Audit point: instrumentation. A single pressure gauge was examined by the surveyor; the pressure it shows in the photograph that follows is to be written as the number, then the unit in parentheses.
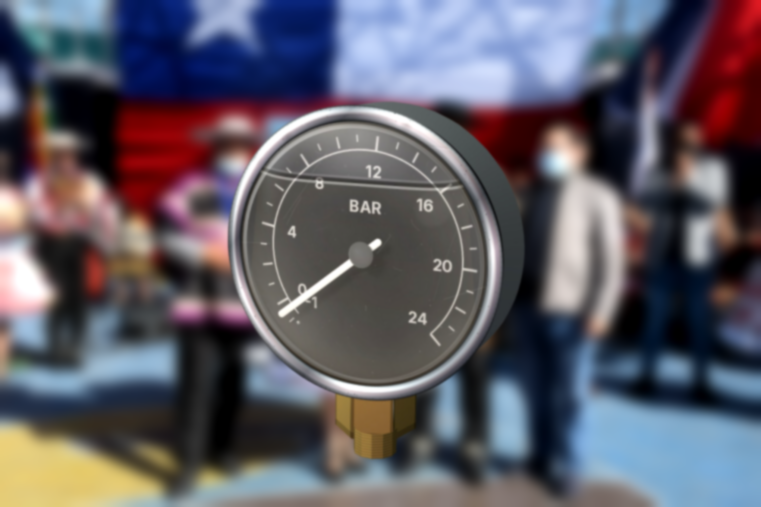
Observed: -0.5 (bar)
